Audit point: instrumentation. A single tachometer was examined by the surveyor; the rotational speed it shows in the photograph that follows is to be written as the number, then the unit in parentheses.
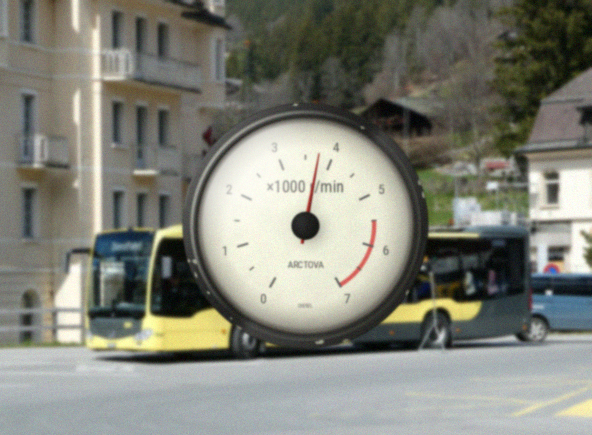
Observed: 3750 (rpm)
